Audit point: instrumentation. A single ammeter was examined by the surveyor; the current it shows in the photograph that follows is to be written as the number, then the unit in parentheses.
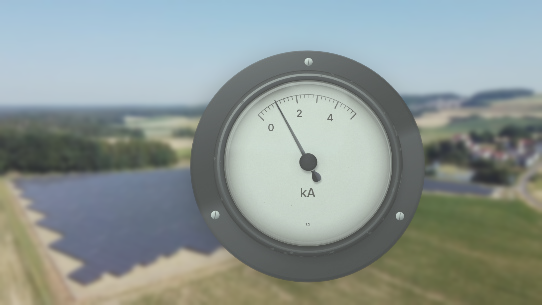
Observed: 1 (kA)
